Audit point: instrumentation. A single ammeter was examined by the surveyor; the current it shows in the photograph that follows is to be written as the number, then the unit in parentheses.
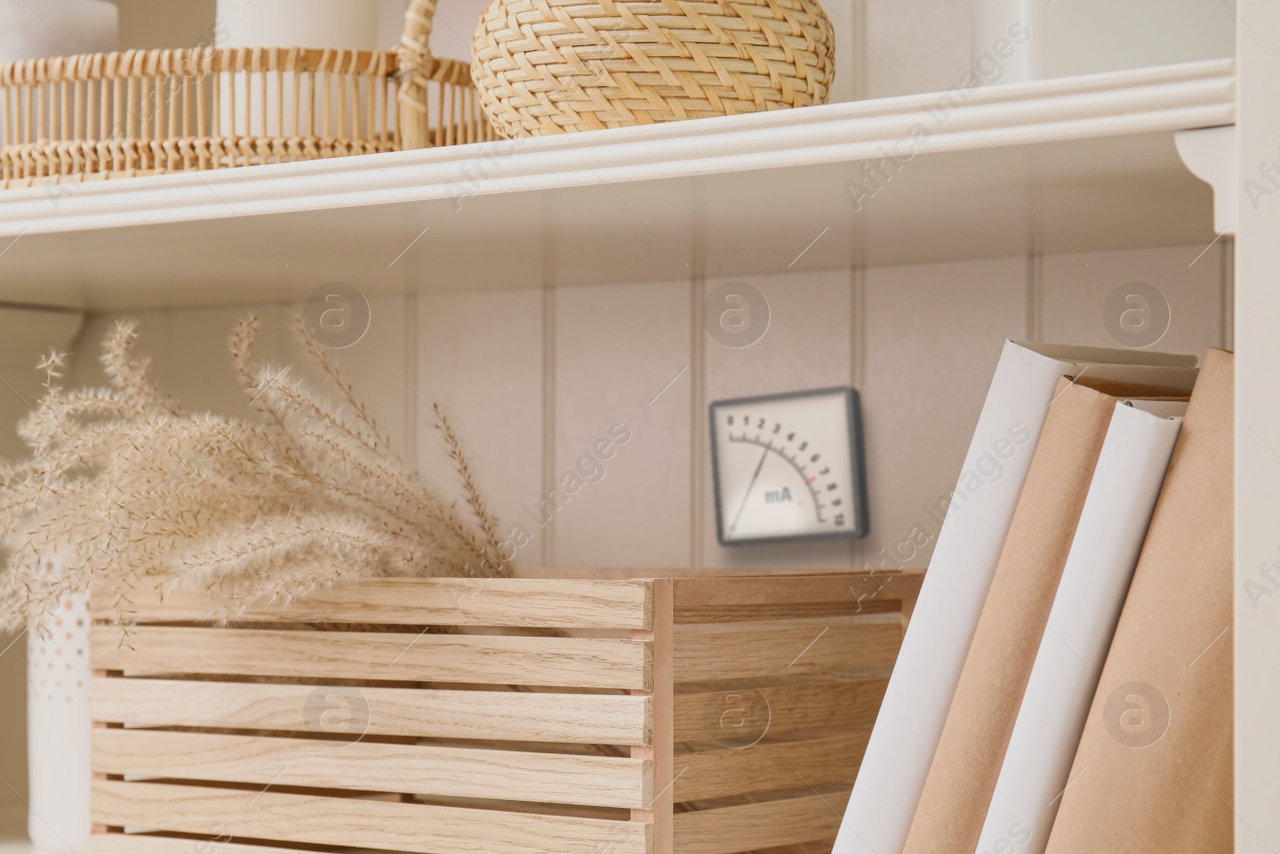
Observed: 3 (mA)
